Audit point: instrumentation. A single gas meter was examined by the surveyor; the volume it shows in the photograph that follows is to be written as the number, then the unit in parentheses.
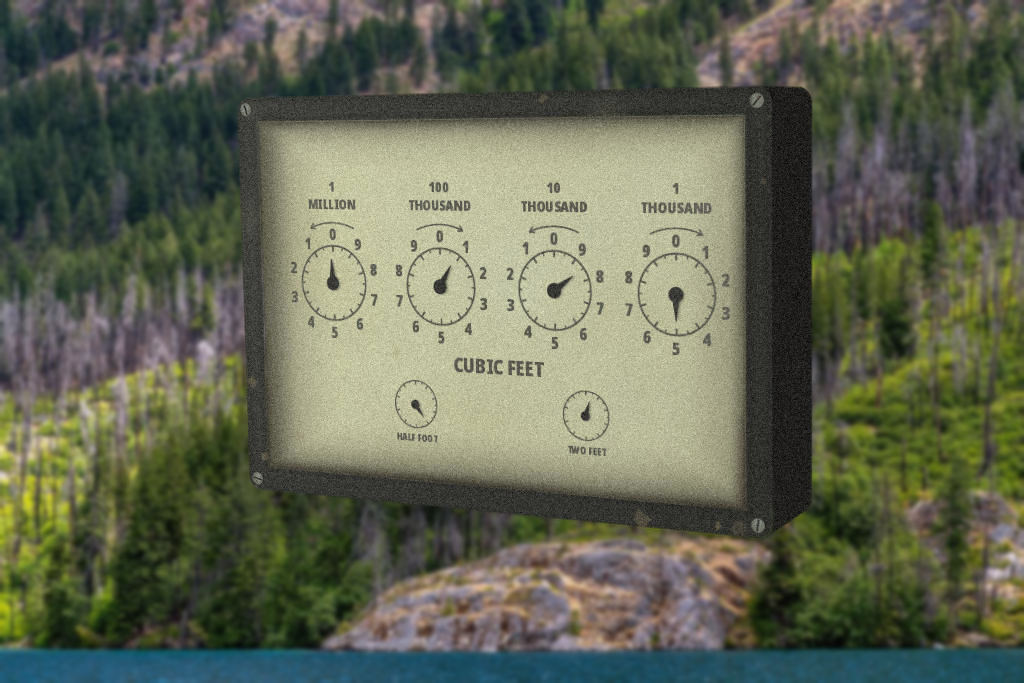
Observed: 8500 (ft³)
